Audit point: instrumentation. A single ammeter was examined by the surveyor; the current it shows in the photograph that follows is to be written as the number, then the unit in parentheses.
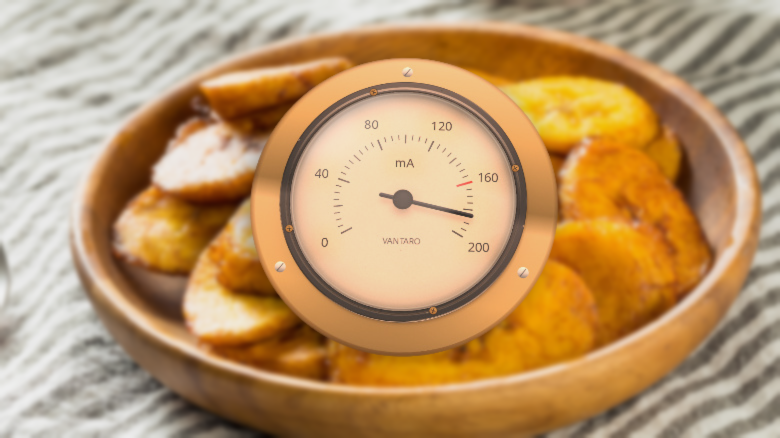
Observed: 185 (mA)
